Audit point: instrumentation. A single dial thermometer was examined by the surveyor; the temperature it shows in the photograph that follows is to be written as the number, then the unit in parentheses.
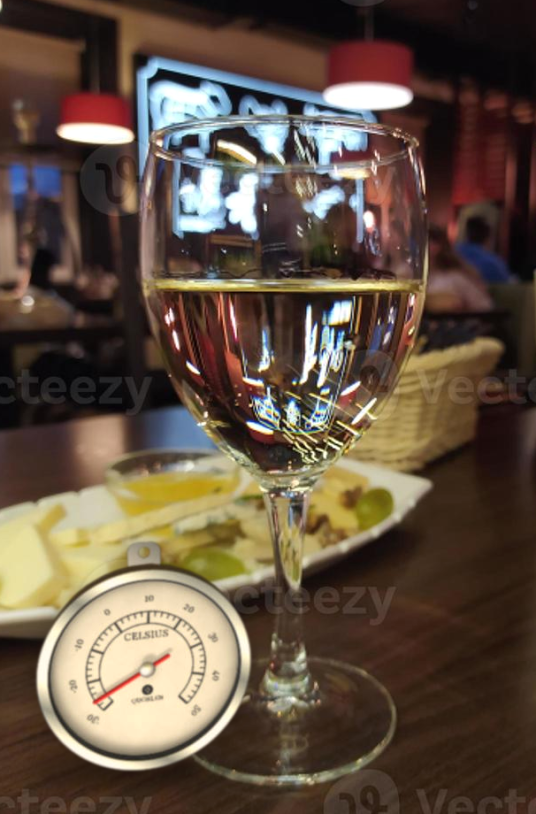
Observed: -26 (°C)
